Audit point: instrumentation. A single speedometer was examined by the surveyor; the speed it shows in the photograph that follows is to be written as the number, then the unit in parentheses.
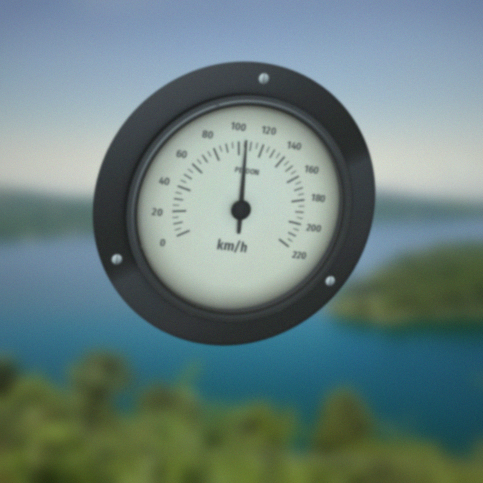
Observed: 105 (km/h)
